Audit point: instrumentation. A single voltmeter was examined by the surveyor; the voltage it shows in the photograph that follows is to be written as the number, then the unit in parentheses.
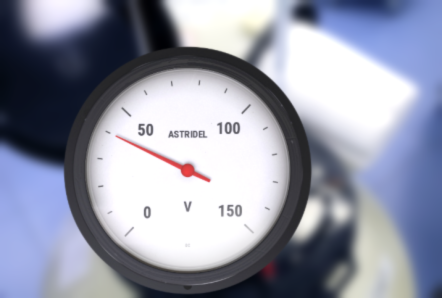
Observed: 40 (V)
